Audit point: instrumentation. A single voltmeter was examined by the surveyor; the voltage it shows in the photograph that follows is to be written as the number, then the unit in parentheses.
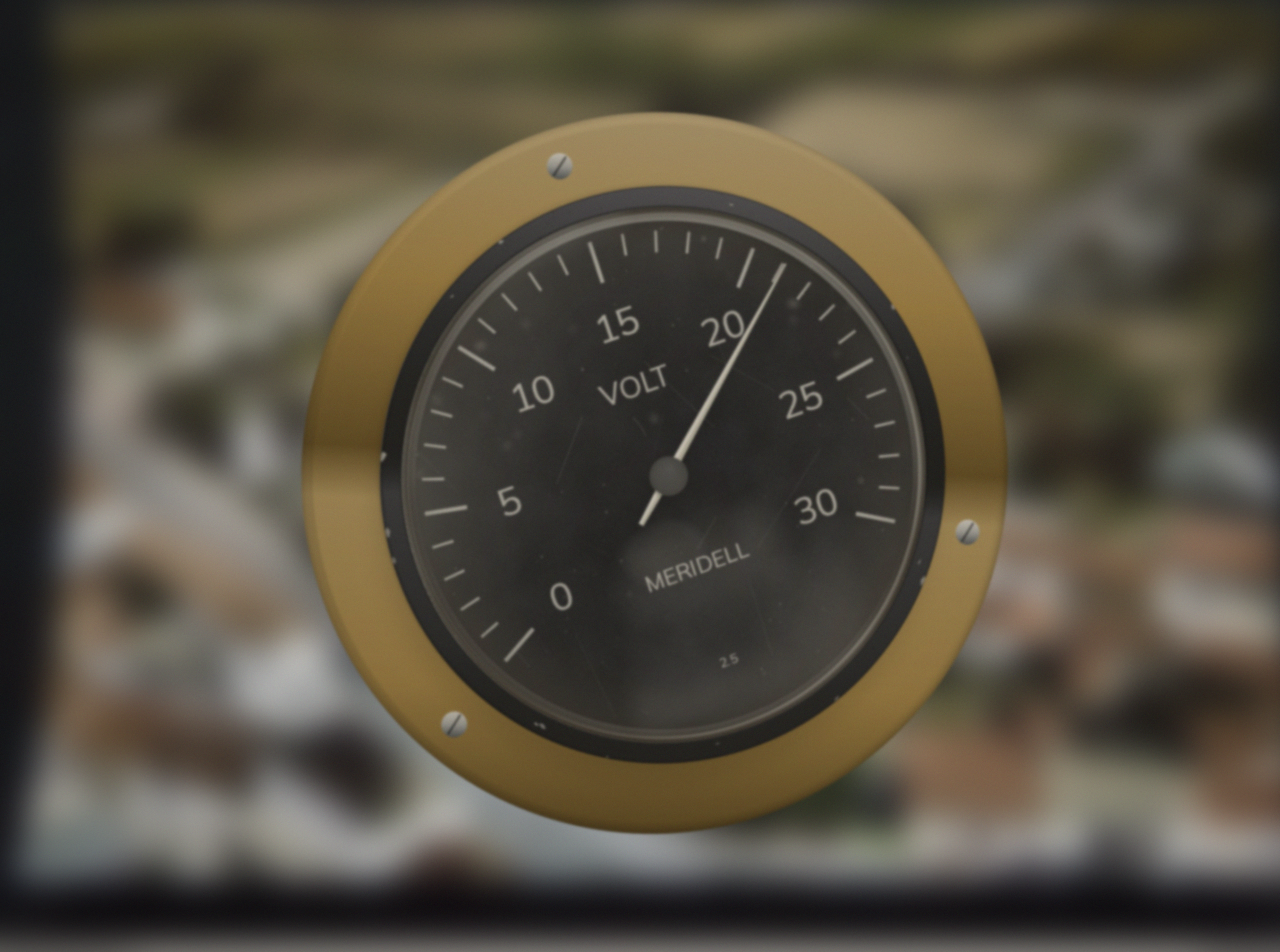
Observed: 21 (V)
